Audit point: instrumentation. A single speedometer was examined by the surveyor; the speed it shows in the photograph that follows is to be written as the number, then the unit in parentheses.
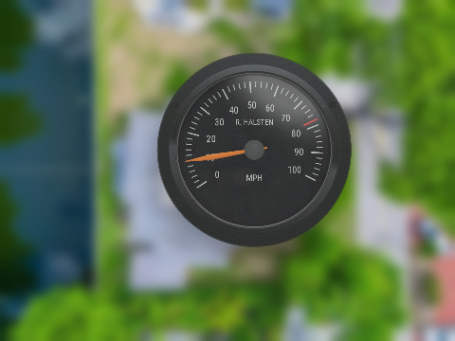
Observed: 10 (mph)
